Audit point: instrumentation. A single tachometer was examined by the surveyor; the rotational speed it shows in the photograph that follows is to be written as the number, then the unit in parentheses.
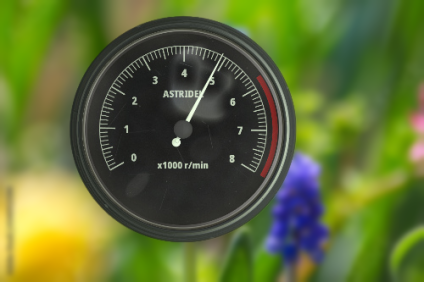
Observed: 4900 (rpm)
